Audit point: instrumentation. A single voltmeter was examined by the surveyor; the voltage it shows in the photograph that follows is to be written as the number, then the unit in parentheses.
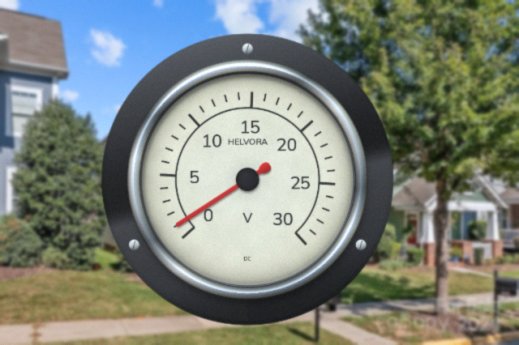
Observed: 1 (V)
